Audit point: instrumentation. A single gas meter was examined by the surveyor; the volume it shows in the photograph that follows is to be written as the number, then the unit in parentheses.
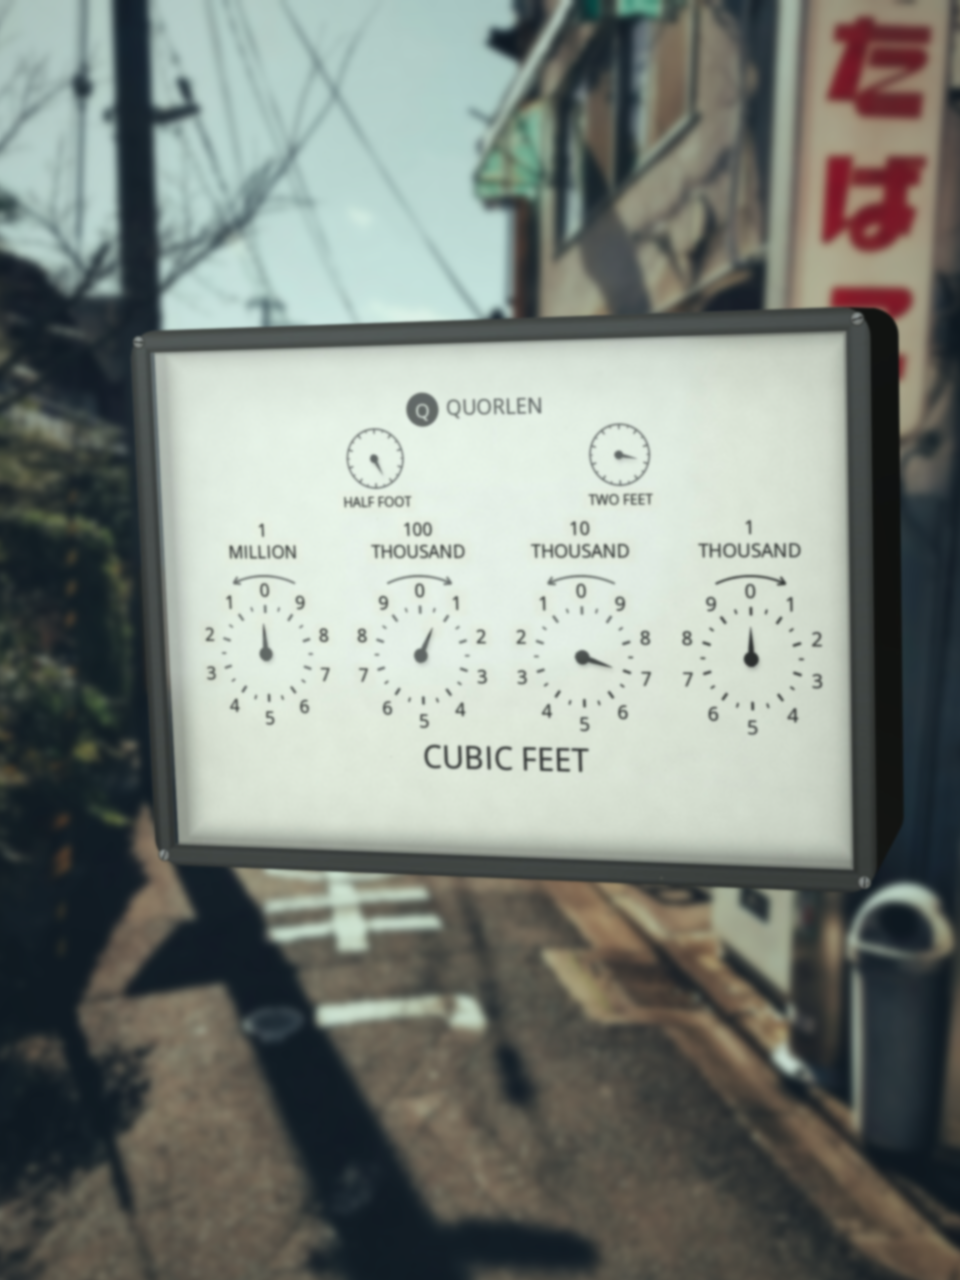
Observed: 7000 (ft³)
